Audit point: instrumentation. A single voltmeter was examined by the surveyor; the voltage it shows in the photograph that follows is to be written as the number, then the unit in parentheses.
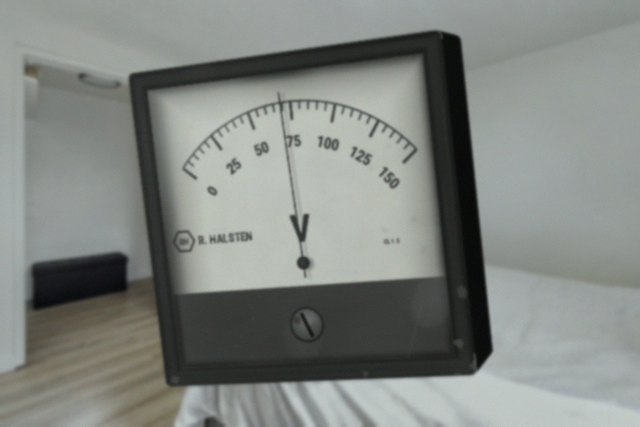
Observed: 70 (V)
